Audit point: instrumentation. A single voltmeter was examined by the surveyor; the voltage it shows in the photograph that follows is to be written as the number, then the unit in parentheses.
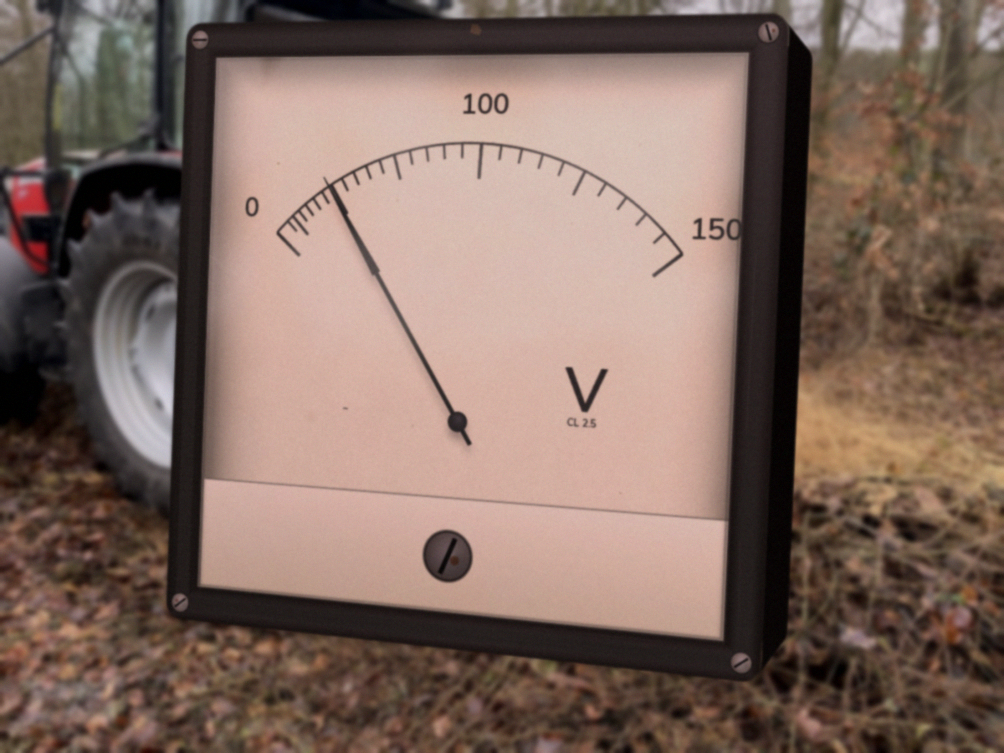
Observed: 50 (V)
